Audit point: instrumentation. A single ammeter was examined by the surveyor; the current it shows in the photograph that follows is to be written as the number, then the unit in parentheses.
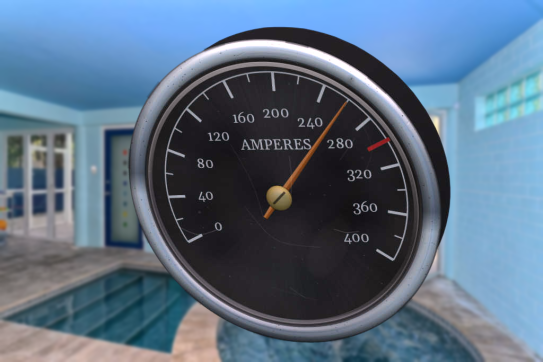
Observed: 260 (A)
